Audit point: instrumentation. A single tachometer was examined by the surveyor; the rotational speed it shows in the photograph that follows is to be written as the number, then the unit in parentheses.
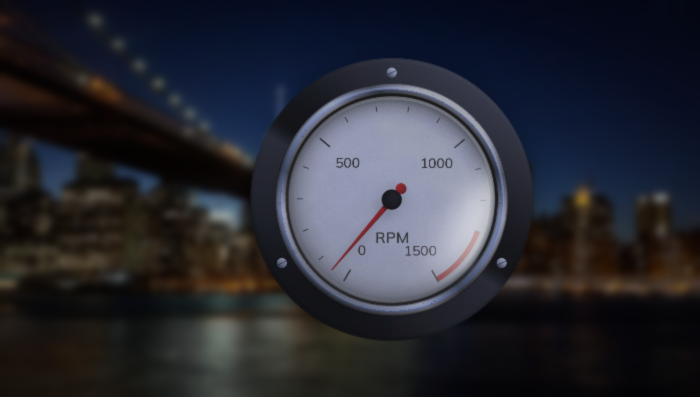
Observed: 50 (rpm)
